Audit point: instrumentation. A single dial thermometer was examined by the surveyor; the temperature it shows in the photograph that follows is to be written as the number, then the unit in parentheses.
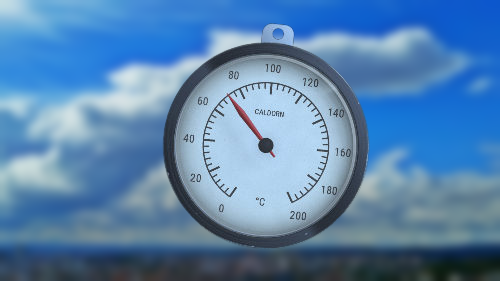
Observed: 72 (°C)
